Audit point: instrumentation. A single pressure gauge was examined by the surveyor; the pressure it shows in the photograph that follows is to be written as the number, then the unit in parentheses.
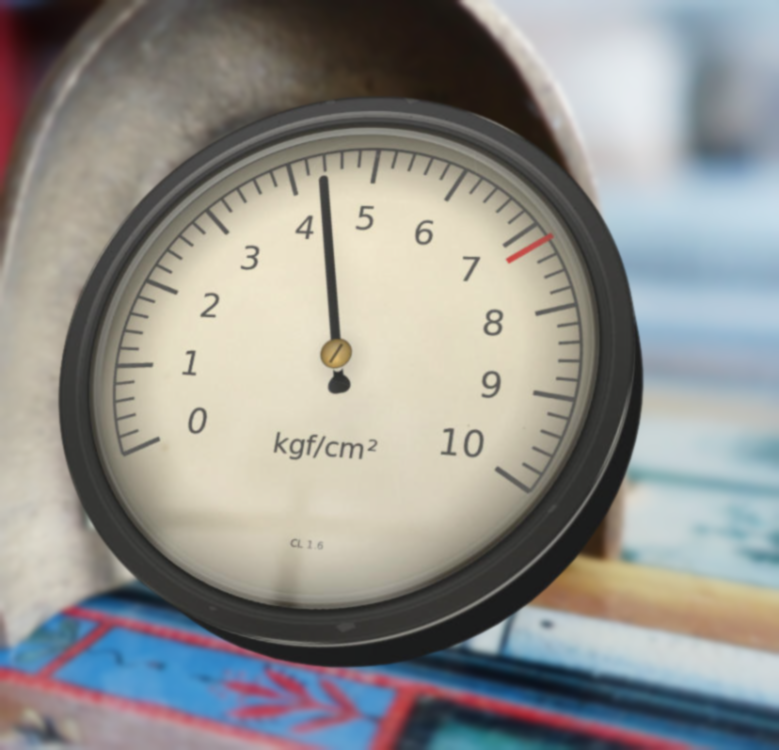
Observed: 4.4 (kg/cm²)
